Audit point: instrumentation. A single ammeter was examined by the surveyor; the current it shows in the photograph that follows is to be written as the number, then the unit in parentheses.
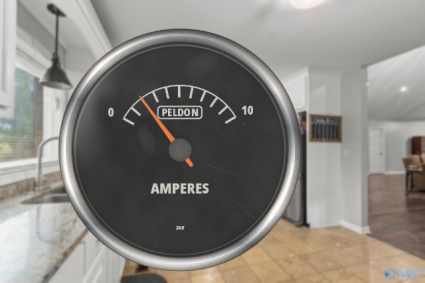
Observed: 2 (A)
